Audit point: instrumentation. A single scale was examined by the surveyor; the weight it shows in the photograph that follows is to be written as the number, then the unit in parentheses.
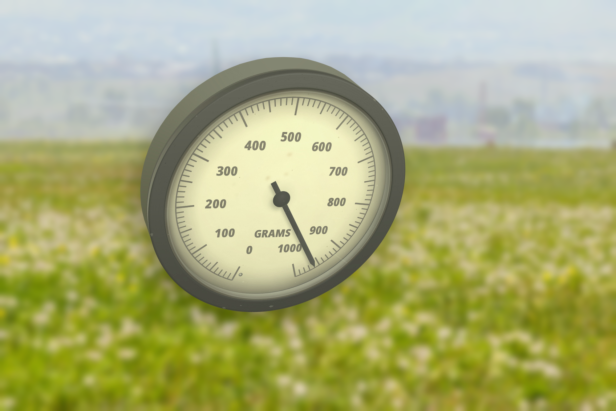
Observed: 960 (g)
